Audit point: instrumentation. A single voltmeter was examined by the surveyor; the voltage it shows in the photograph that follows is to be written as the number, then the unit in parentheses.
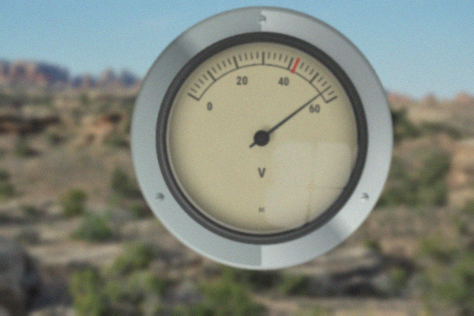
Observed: 56 (V)
